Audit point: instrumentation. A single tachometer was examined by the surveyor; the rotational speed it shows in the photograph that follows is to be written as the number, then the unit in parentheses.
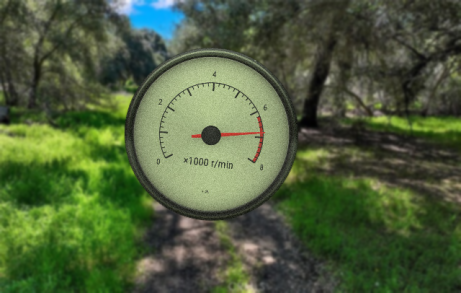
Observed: 6800 (rpm)
